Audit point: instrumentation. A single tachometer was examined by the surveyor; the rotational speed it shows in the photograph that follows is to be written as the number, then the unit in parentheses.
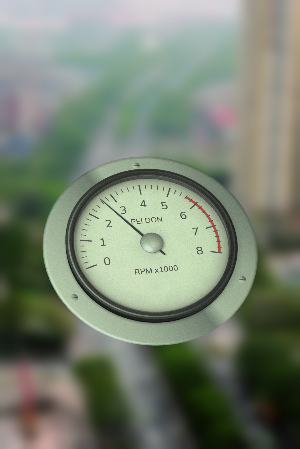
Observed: 2600 (rpm)
